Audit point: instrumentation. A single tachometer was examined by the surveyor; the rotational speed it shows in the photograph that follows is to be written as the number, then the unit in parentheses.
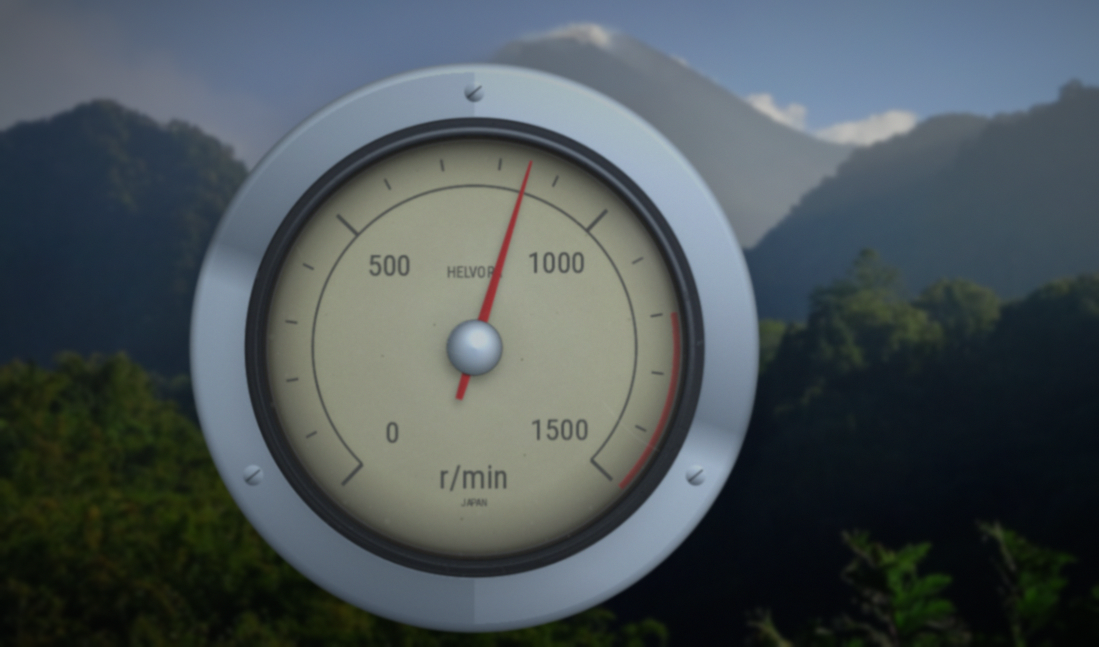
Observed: 850 (rpm)
